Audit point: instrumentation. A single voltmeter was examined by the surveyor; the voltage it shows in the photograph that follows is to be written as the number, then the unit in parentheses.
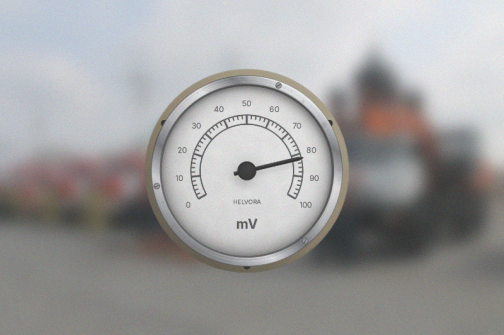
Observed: 82 (mV)
